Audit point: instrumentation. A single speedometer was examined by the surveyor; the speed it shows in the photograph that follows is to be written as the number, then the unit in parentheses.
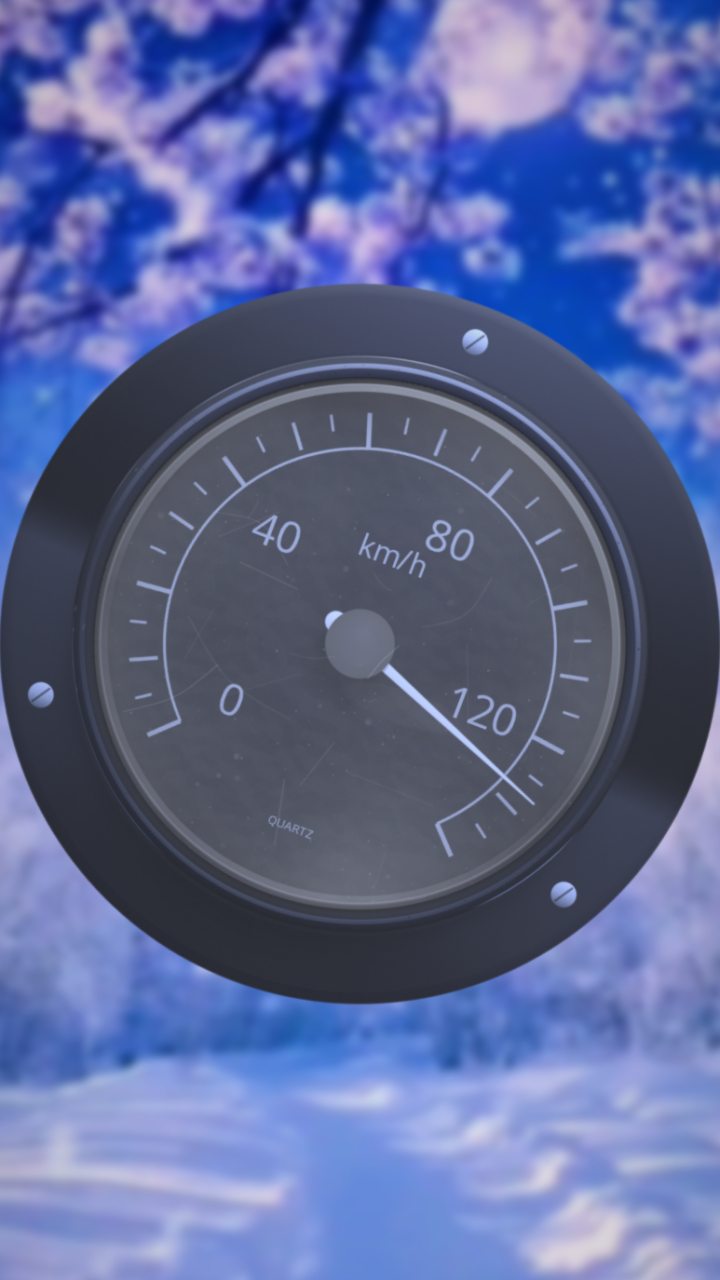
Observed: 127.5 (km/h)
